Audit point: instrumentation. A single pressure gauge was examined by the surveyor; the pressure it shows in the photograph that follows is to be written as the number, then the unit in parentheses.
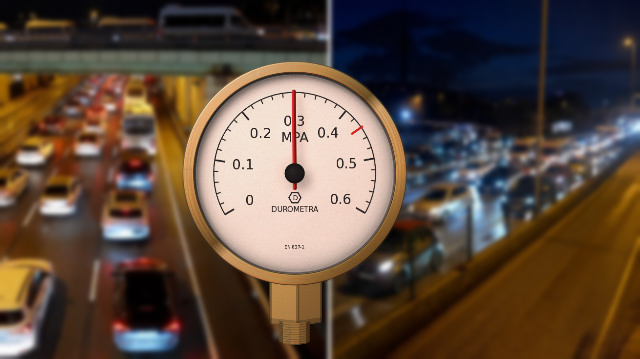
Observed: 0.3 (MPa)
